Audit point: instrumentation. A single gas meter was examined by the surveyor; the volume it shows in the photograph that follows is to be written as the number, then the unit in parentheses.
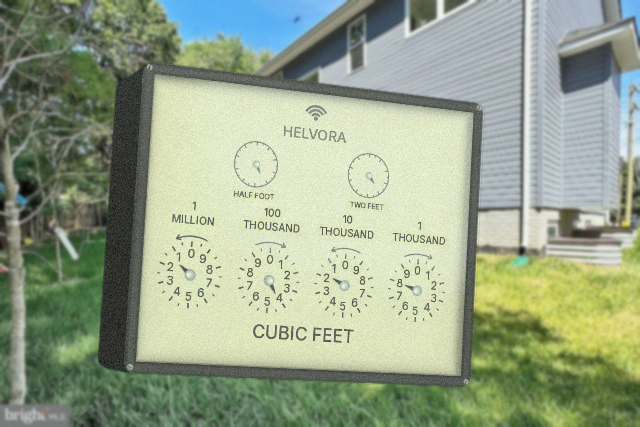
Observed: 141800 (ft³)
